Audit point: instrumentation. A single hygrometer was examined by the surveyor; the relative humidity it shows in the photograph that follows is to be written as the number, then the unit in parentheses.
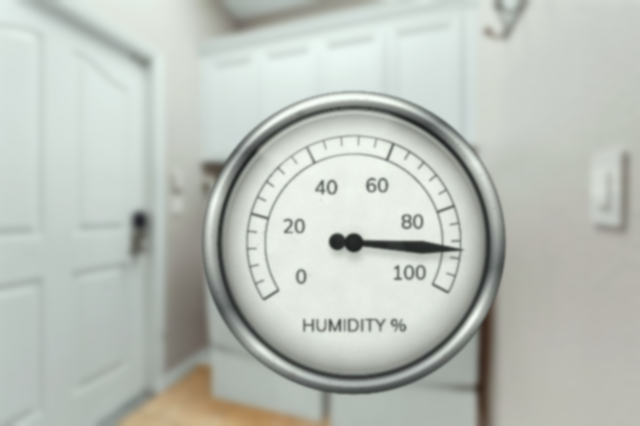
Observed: 90 (%)
